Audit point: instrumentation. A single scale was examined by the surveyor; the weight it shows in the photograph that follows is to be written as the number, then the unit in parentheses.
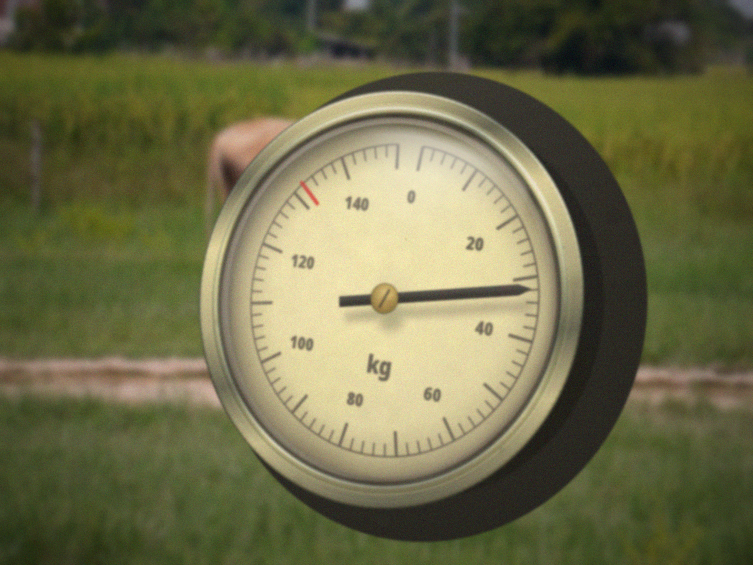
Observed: 32 (kg)
